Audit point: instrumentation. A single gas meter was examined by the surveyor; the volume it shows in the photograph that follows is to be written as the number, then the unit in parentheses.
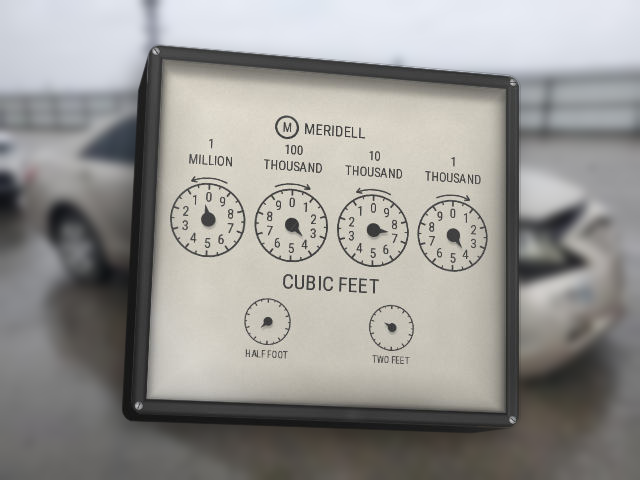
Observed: 37400 (ft³)
